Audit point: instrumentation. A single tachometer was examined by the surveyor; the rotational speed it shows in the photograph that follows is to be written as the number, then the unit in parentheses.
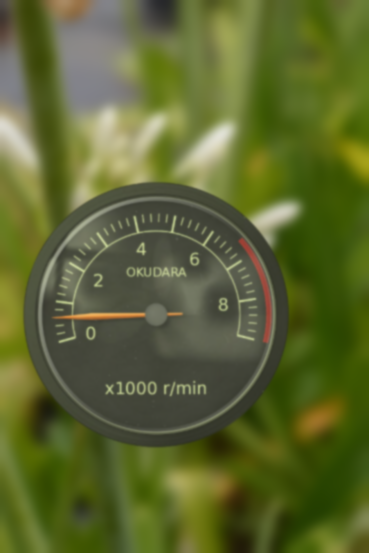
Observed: 600 (rpm)
